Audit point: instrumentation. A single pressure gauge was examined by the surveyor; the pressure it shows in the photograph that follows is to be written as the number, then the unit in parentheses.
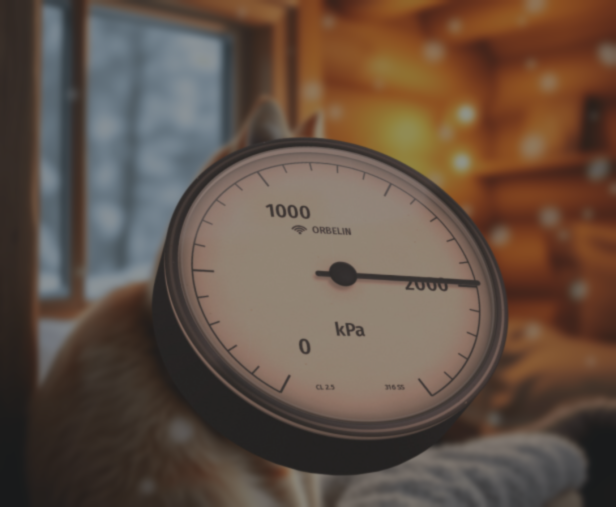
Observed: 2000 (kPa)
